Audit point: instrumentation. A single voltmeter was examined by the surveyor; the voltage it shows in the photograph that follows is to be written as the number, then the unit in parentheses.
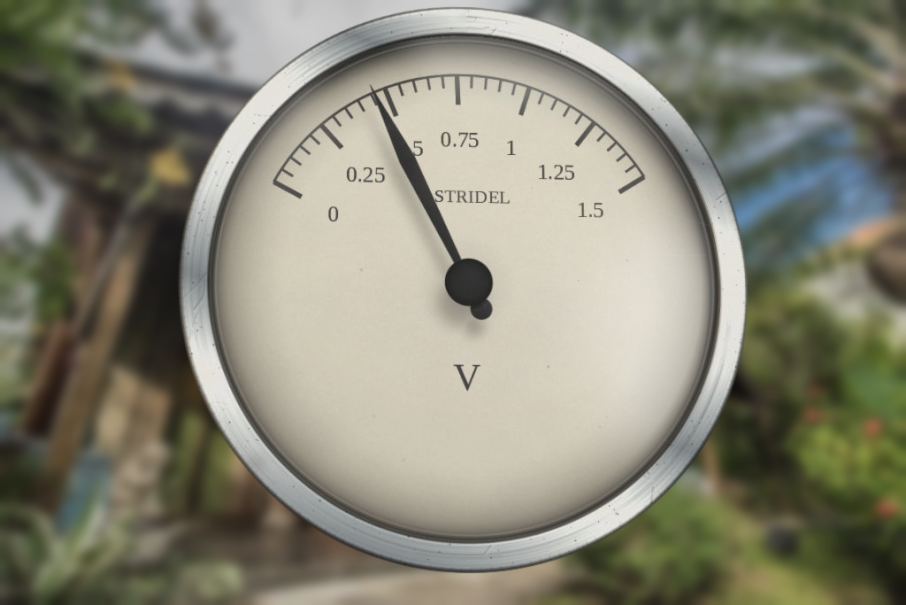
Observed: 0.45 (V)
